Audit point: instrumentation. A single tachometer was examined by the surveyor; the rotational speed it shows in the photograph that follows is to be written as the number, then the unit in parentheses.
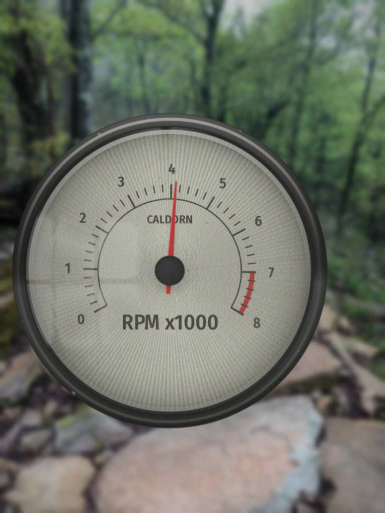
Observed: 4100 (rpm)
